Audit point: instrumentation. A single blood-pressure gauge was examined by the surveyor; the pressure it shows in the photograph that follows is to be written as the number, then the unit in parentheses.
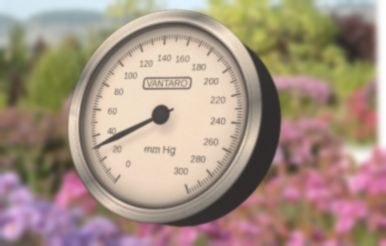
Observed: 30 (mmHg)
